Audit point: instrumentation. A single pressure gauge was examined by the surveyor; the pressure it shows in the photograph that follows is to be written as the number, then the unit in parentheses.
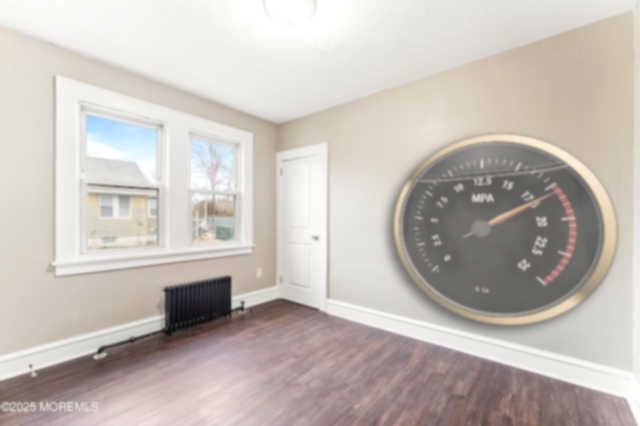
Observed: 18 (MPa)
